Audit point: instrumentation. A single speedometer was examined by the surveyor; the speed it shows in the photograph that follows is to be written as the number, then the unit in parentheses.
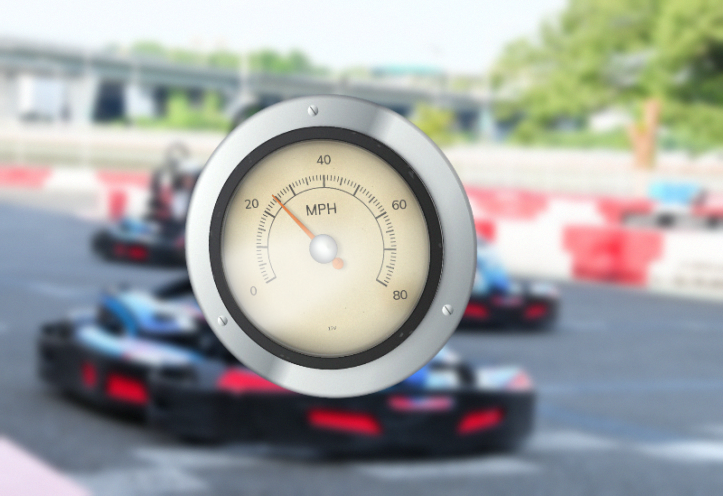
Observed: 25 (mph)
